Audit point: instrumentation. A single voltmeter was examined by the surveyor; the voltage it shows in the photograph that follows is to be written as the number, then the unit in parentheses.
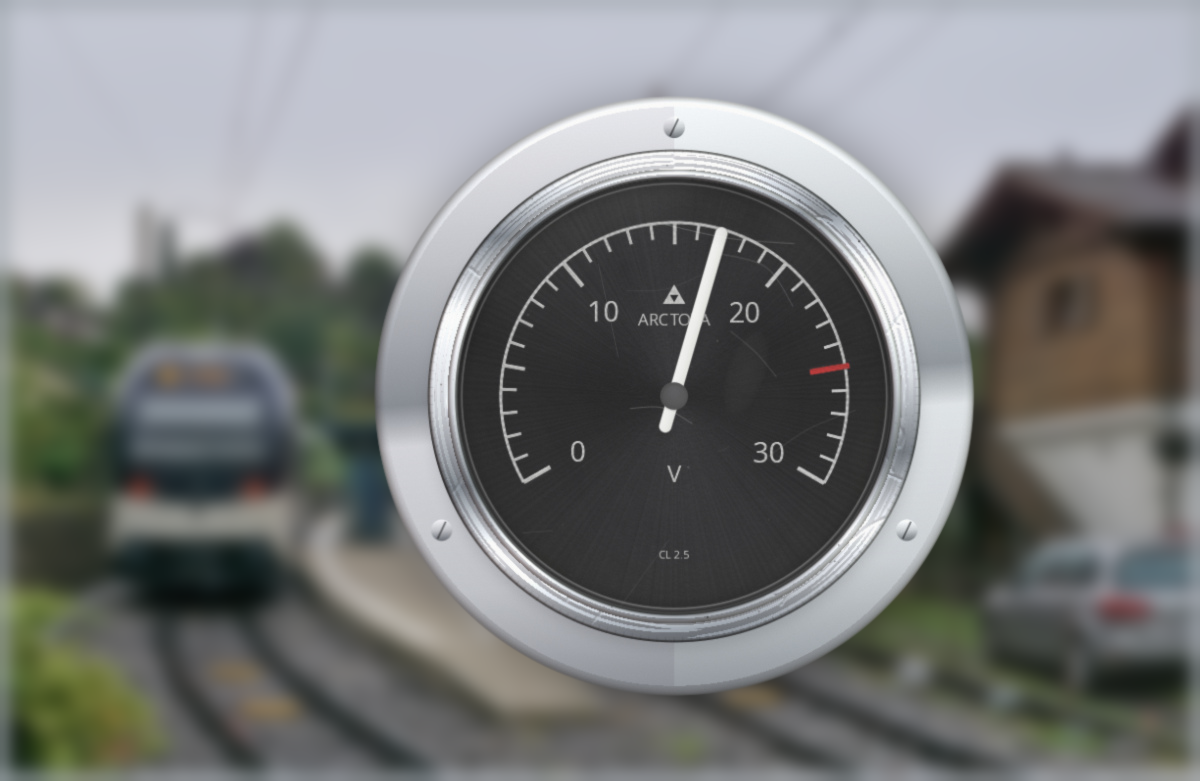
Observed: 17 (V)
